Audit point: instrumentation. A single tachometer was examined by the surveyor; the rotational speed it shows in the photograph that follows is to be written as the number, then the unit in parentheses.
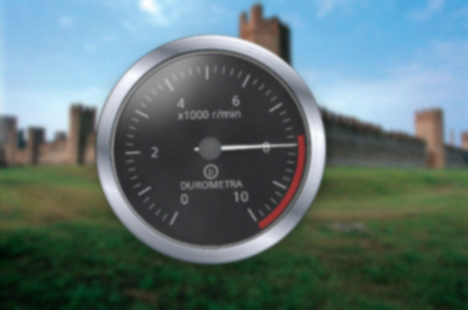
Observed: 8000 (rpm)
